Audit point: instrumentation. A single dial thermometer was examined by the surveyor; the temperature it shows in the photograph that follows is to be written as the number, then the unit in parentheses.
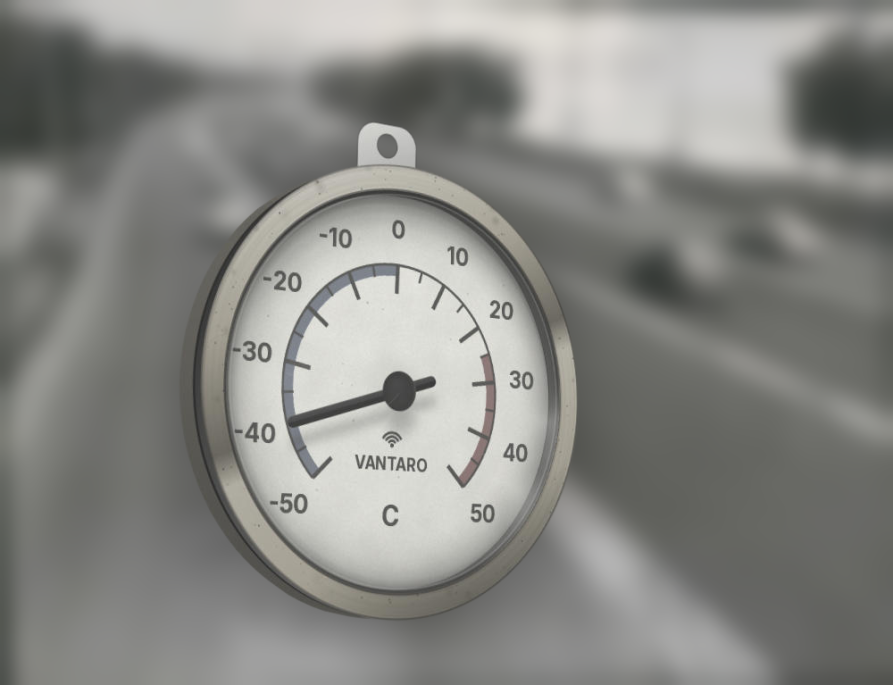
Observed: -40 (°C)
